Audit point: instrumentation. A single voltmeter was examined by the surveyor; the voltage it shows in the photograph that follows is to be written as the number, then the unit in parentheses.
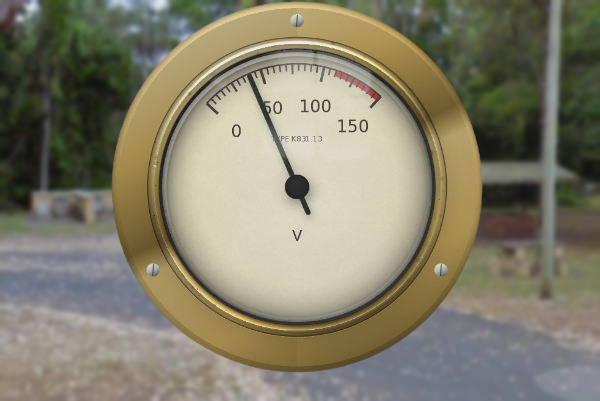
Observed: 40 (V)
